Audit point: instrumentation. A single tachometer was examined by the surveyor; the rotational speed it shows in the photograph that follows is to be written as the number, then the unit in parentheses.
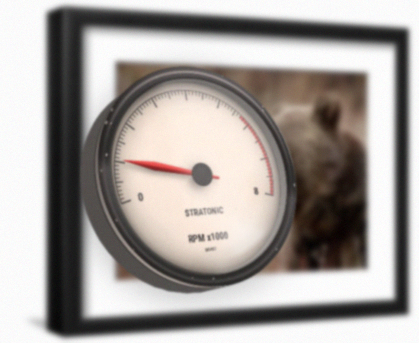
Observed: 1000 (rpm)
